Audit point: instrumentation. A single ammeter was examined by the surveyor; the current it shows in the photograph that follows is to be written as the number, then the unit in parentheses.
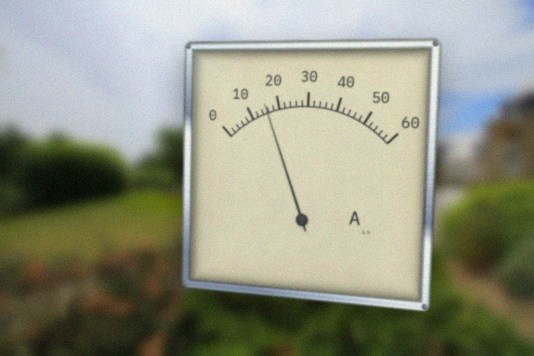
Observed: 16 (A)
